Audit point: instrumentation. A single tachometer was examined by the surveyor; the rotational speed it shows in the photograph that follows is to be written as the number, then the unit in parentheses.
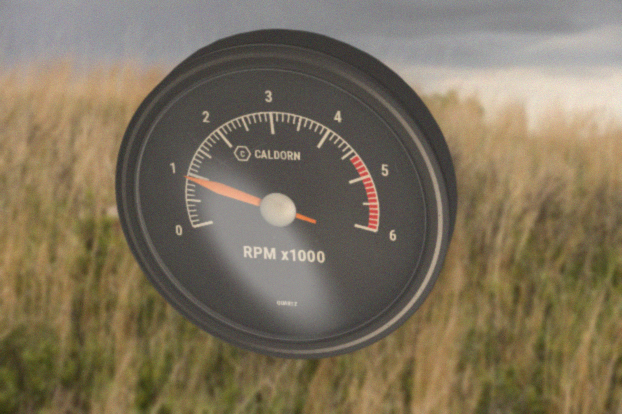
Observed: 1000 (rpm)
